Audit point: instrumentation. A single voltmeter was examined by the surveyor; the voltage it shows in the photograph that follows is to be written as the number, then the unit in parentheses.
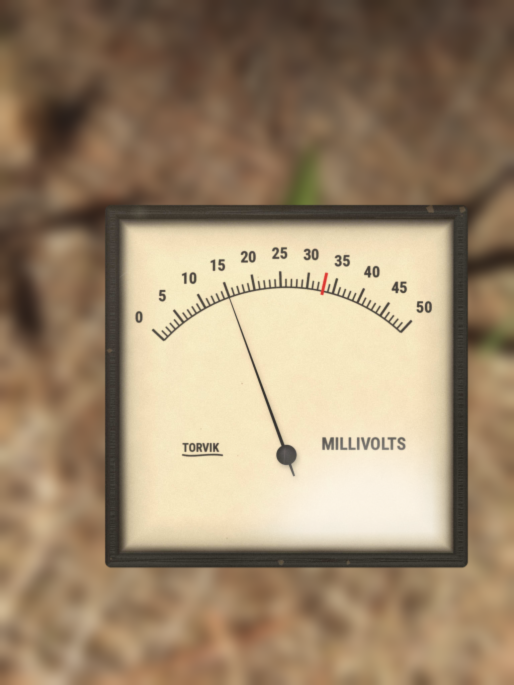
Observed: 15 (mV)
